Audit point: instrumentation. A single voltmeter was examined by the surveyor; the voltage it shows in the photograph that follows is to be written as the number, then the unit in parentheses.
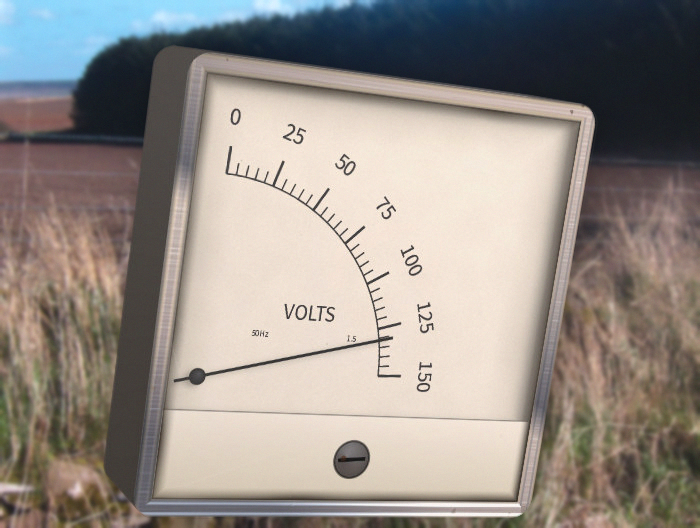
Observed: 130 (V)
